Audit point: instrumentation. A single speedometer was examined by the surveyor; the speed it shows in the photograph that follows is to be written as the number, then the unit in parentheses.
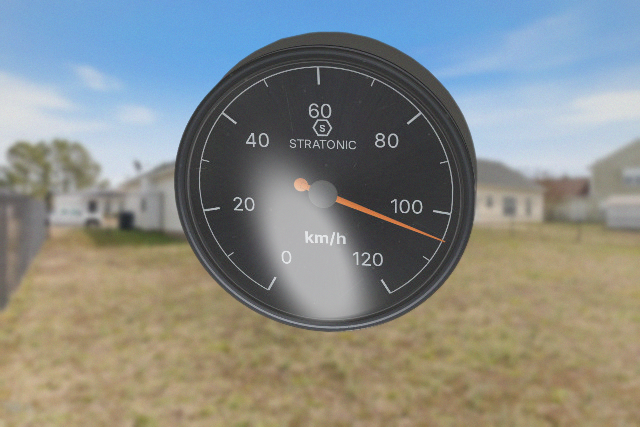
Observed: 105 (km/h)
